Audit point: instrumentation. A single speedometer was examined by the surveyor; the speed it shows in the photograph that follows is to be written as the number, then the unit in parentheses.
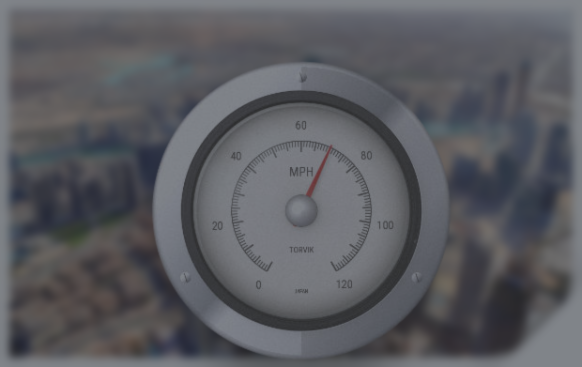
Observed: 70 (mph)
